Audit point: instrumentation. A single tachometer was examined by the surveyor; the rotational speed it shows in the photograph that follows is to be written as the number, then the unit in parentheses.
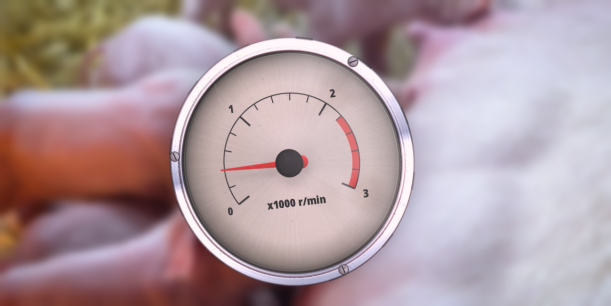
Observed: 400 (rpm)
